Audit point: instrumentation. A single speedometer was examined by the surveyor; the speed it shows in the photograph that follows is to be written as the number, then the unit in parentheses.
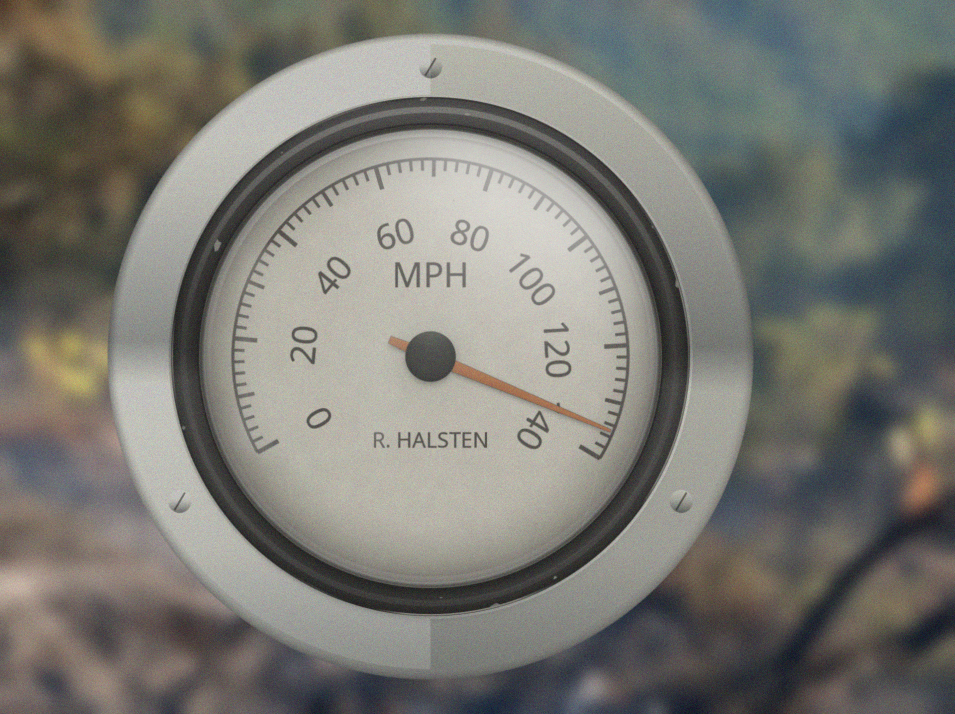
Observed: 135 (mph)
